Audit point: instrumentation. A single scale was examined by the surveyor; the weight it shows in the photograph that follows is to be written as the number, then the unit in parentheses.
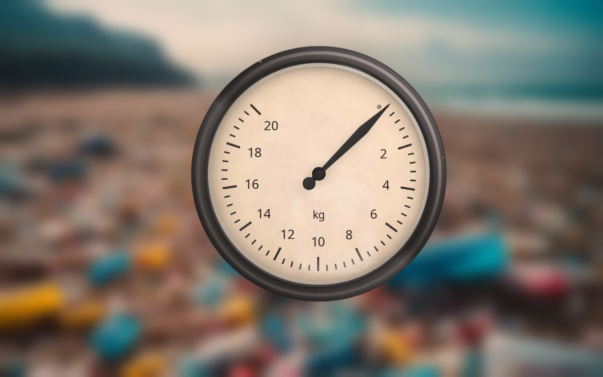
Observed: 0 (kg)
